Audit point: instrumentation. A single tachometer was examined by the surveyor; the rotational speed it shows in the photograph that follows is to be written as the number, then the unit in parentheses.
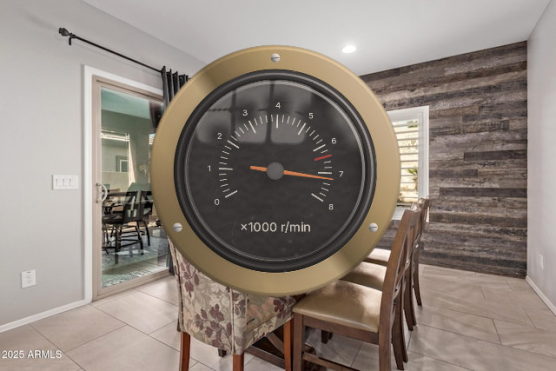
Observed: 7200 (rpm)
